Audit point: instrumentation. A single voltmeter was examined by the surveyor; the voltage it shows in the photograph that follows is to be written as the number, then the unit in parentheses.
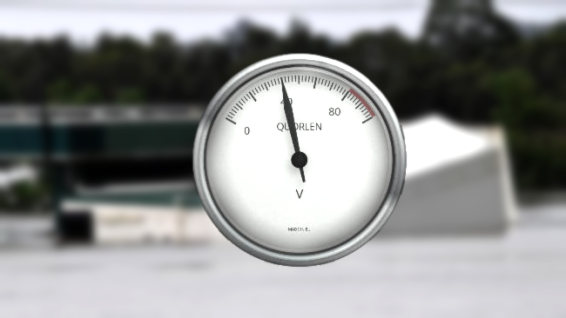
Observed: 40 (V)
